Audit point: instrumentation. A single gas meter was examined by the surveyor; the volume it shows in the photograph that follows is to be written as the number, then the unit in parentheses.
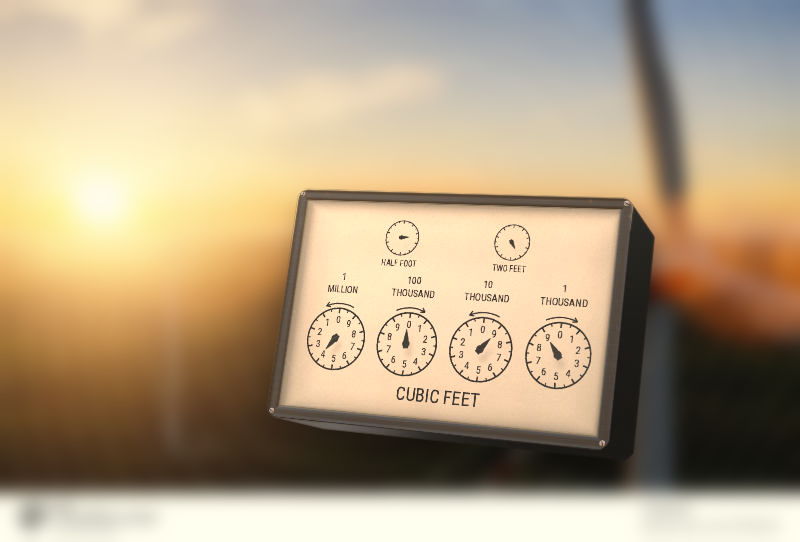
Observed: 398900 (ft³)
